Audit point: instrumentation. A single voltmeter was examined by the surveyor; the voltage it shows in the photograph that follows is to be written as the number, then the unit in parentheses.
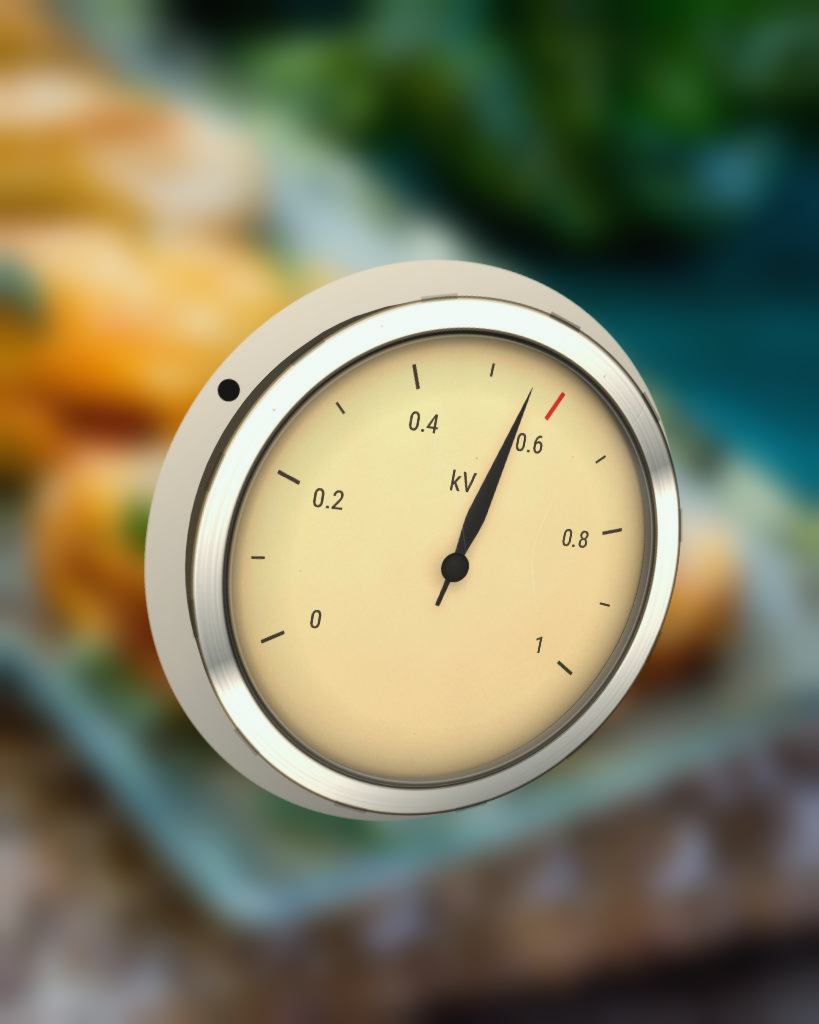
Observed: 0.55 (kV)
